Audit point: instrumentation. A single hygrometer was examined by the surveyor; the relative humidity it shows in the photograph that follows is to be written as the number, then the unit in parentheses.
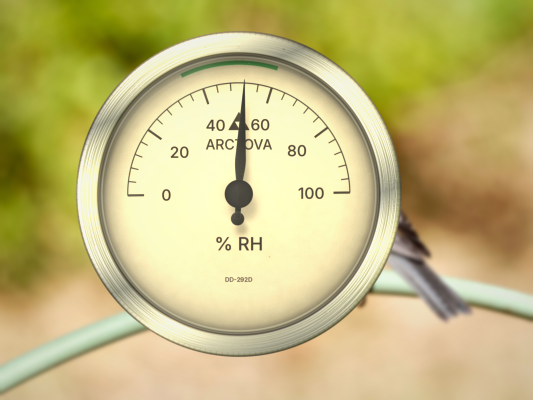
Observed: 52 (%)
